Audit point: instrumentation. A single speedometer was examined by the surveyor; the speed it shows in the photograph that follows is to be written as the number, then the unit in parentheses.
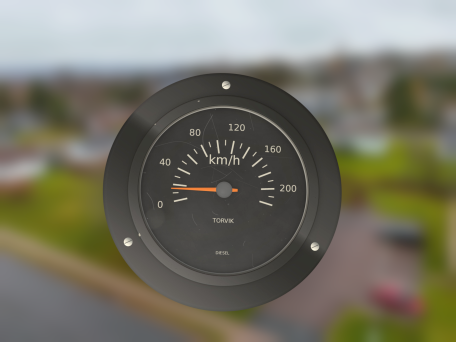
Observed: 15 (km/h)
